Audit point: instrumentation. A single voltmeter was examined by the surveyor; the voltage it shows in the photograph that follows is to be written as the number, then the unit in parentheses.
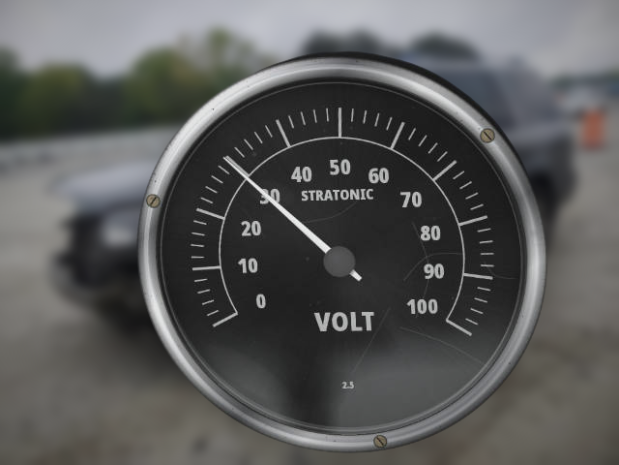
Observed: 30 (V)
